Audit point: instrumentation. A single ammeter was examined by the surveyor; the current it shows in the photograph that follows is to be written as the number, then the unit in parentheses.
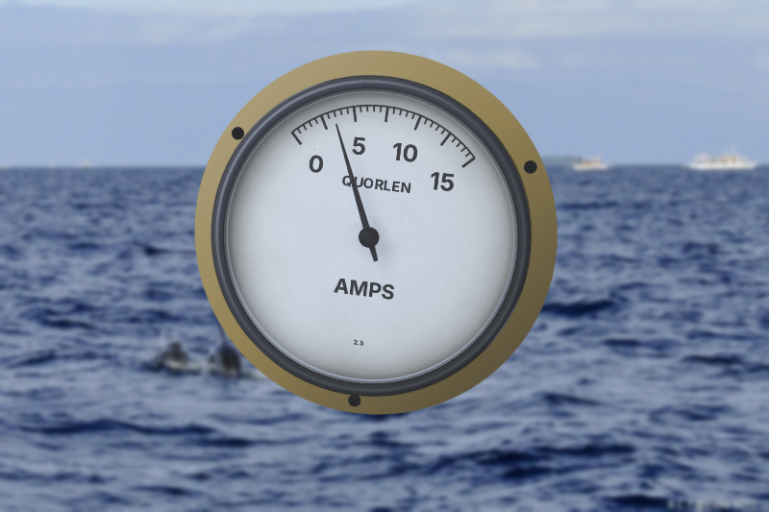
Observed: 3.5 (A)
